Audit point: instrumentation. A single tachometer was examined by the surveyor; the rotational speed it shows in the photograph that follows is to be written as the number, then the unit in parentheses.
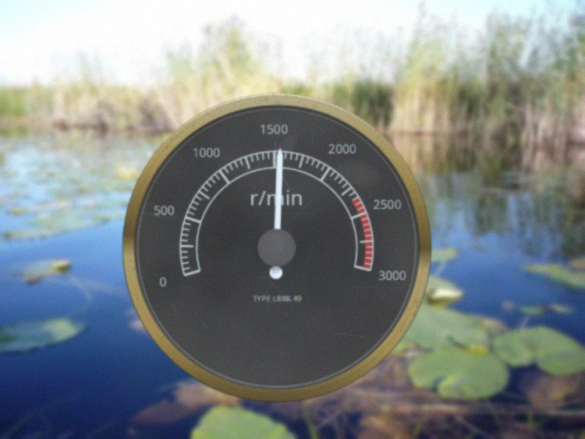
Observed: 1550 (rpm)
